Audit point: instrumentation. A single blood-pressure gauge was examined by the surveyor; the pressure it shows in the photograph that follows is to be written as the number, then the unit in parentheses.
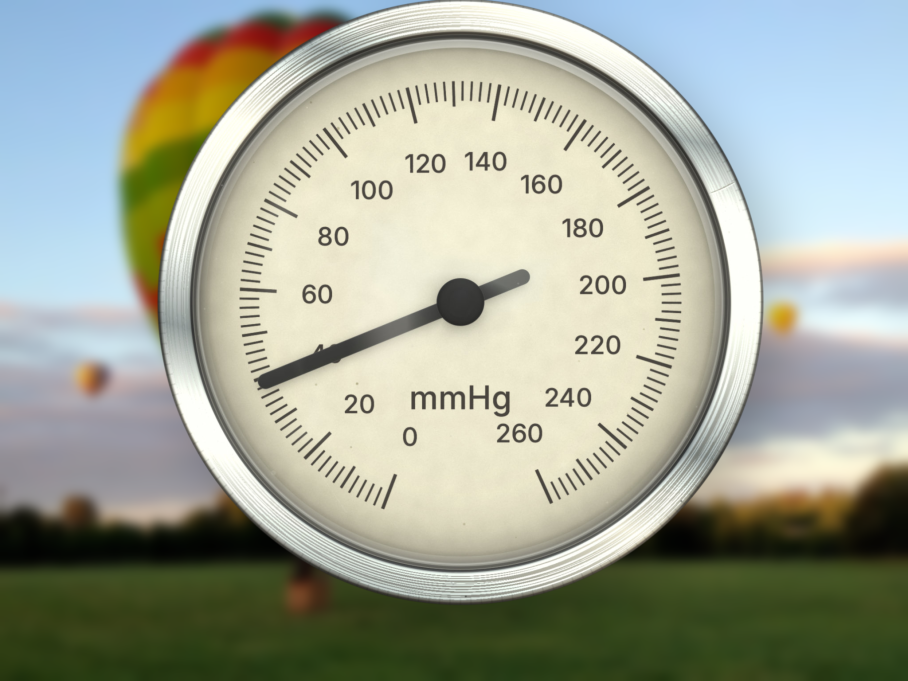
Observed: 39 (mmHg)
